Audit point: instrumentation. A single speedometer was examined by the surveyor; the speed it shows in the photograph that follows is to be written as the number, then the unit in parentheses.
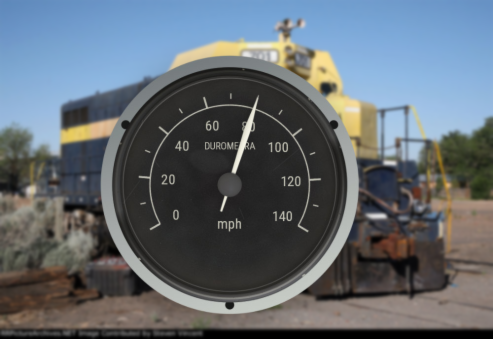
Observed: 80 (mph)
